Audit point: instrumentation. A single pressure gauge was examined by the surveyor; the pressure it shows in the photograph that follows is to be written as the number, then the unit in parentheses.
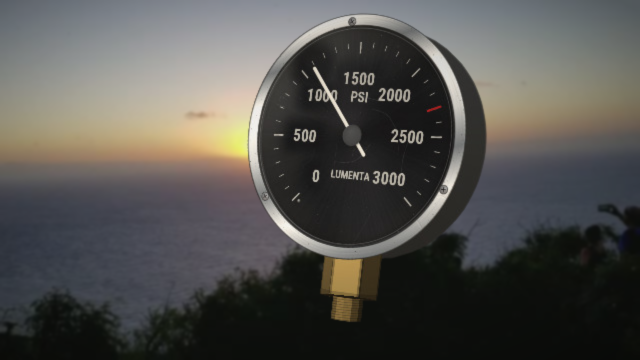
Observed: 1100 (psi)
